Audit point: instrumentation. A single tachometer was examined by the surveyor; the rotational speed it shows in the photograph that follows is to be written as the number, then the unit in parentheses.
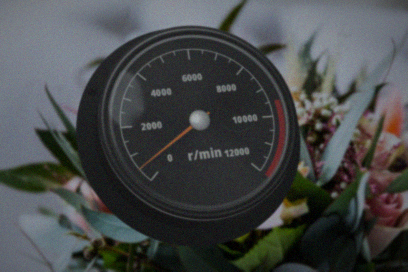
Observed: 500 (rpm)
